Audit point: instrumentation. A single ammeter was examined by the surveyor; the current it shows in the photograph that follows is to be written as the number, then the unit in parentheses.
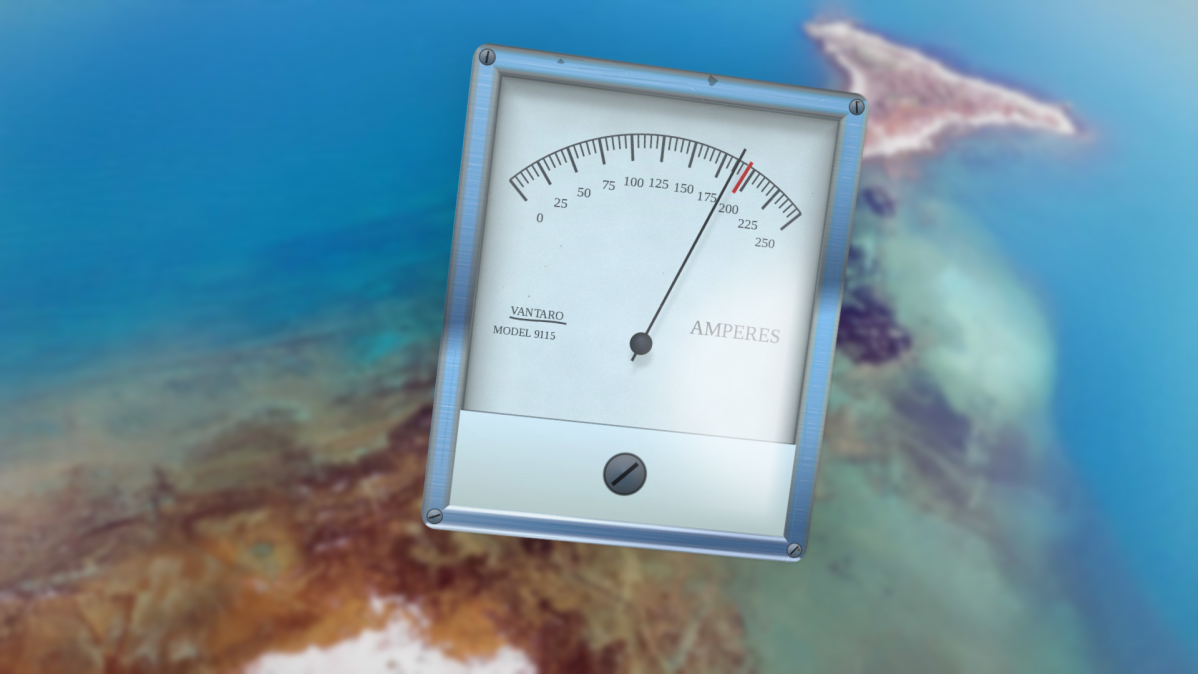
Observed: 185 (A)
